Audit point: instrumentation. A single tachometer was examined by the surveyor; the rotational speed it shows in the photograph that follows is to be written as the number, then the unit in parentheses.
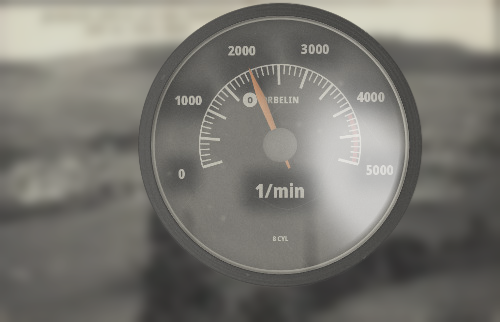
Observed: 2000 (rpm)
